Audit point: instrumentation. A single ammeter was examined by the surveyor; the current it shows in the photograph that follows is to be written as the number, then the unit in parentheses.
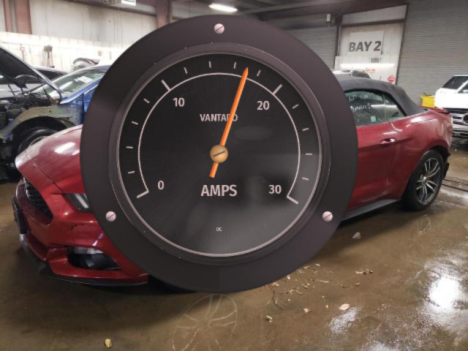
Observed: 17 (A)
